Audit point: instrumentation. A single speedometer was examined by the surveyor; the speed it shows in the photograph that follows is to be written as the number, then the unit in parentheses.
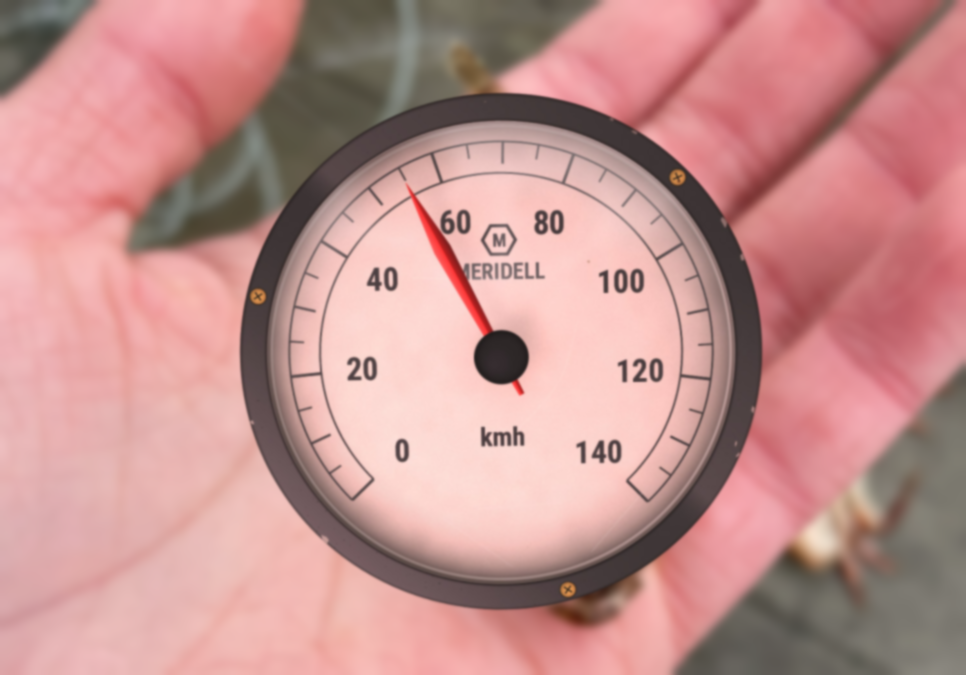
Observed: 55 (km/h)
